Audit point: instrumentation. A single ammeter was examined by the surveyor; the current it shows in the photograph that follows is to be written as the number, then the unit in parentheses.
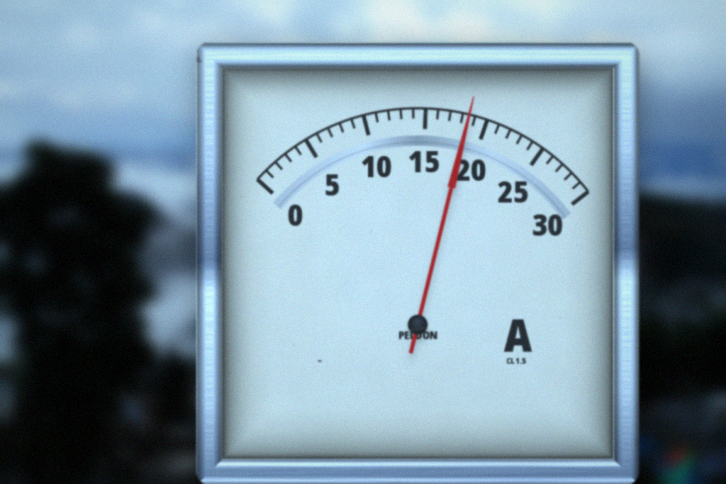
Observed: 18.5 (A)
